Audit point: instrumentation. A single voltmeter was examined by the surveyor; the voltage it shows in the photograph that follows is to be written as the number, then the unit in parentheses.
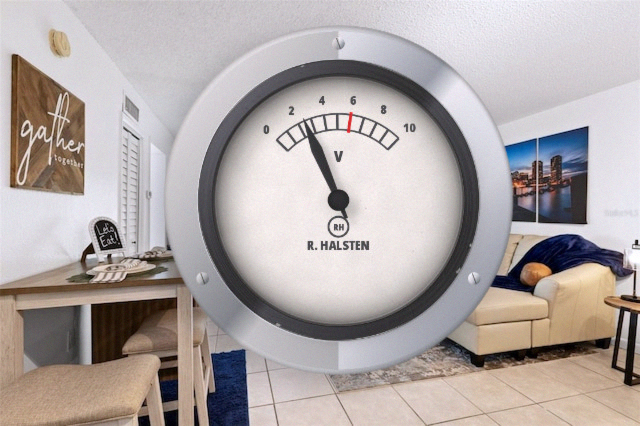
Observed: 2.5 (V)
